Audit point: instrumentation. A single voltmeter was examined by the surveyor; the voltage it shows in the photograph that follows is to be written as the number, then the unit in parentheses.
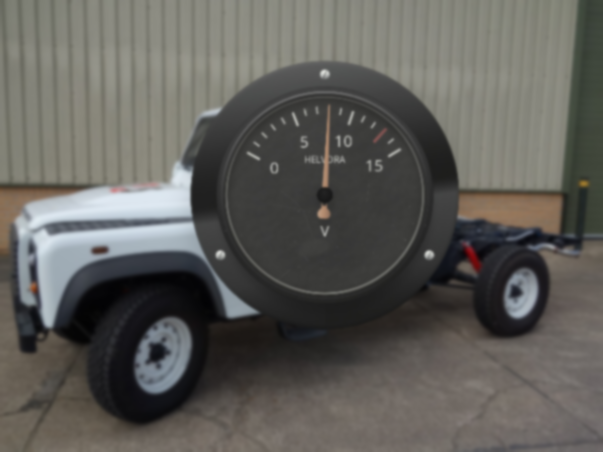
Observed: 8 (V)
